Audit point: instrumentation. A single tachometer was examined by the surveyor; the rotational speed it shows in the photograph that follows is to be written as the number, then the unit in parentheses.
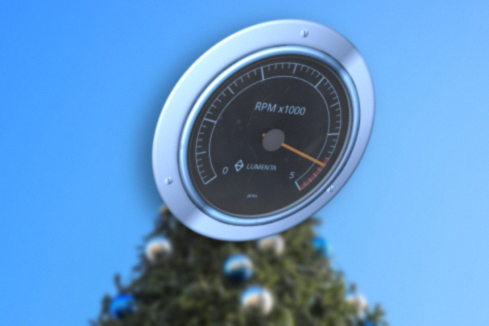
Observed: 4500 (rpm)
